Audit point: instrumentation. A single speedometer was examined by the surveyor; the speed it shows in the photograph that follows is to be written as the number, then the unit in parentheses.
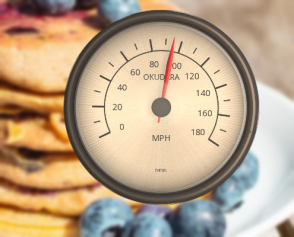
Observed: 95 (mph)
